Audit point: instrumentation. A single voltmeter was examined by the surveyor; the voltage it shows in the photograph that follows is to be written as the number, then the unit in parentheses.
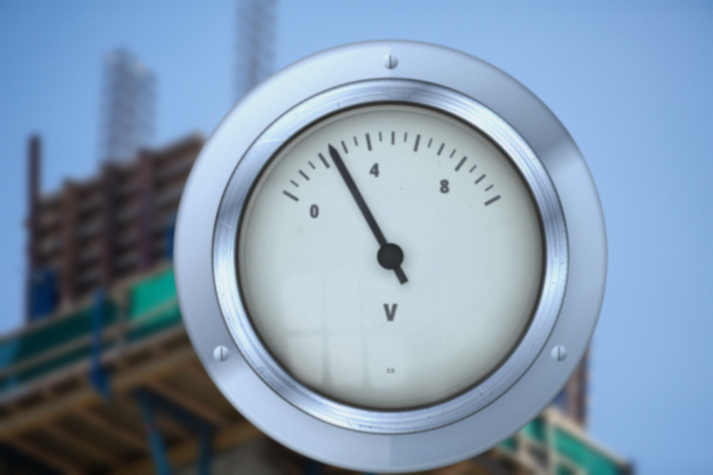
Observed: 2.5 (V)
